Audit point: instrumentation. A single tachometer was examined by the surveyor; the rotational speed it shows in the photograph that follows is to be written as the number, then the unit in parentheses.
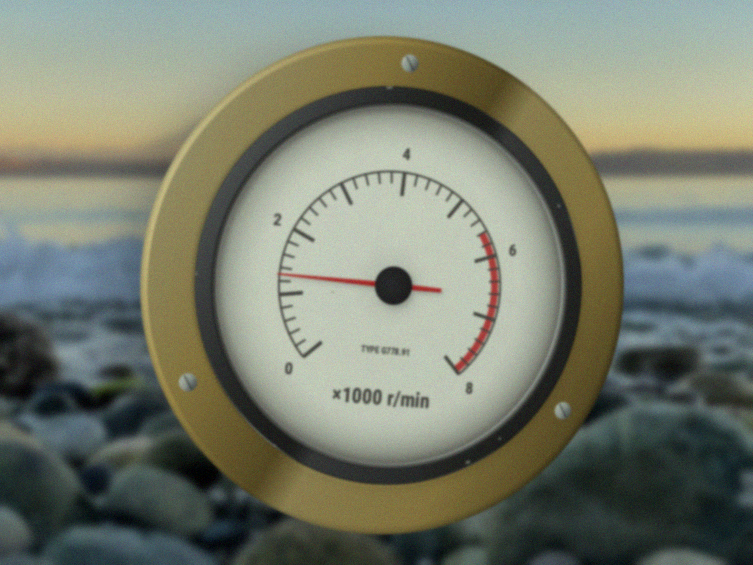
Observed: 1300 (rpm)
